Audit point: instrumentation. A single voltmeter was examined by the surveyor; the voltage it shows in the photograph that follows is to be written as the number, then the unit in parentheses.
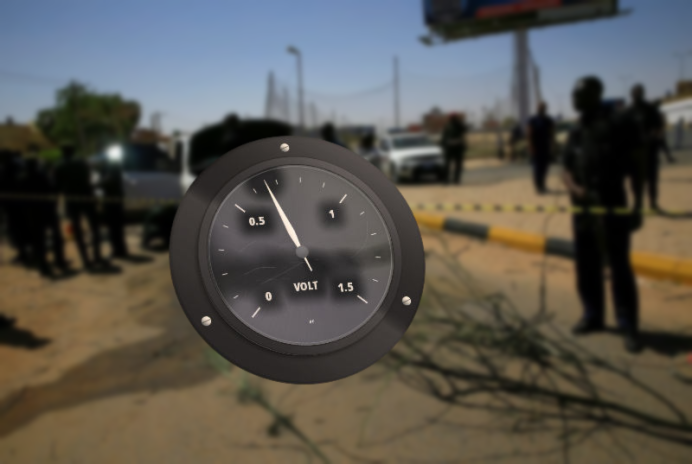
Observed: 0.65 (V)
